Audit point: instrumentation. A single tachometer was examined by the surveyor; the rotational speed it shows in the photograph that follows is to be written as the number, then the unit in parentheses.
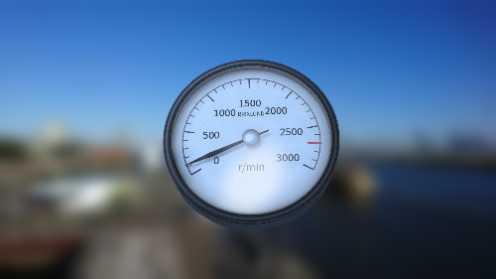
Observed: 100 (rpm)
